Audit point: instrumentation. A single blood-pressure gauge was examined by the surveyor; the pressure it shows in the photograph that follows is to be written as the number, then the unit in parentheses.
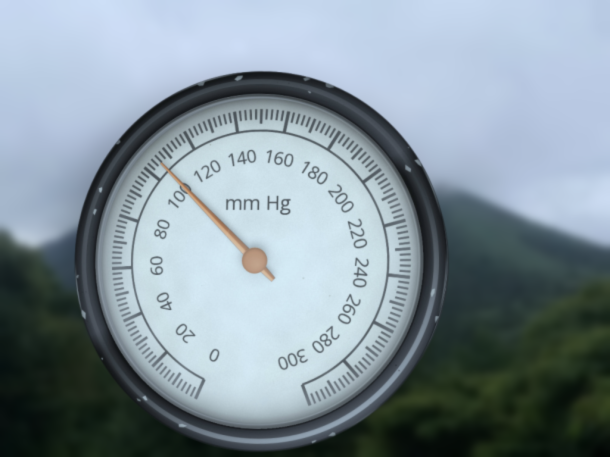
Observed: 106 (mmHg)
